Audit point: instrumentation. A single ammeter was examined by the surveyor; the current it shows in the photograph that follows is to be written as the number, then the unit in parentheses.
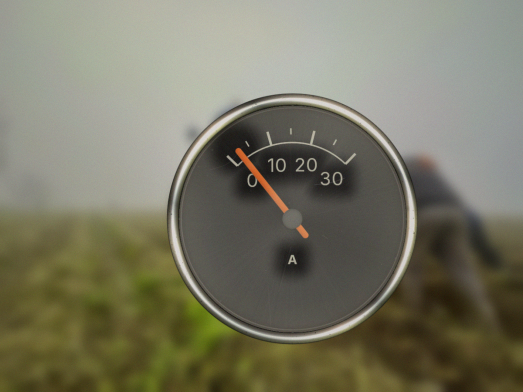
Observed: 2.5 (A)
